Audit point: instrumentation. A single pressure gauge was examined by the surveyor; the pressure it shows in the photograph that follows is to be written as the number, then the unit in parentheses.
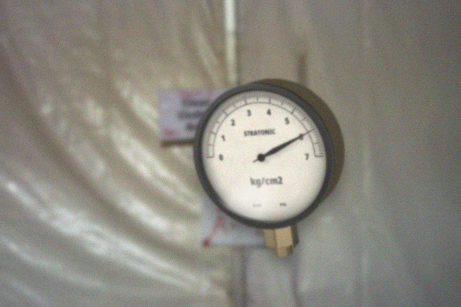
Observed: 6 (kg/cm²)
